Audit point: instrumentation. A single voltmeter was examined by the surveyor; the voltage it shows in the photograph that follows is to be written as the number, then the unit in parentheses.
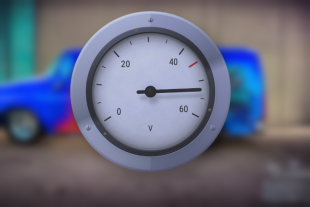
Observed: 52.5 (V)
